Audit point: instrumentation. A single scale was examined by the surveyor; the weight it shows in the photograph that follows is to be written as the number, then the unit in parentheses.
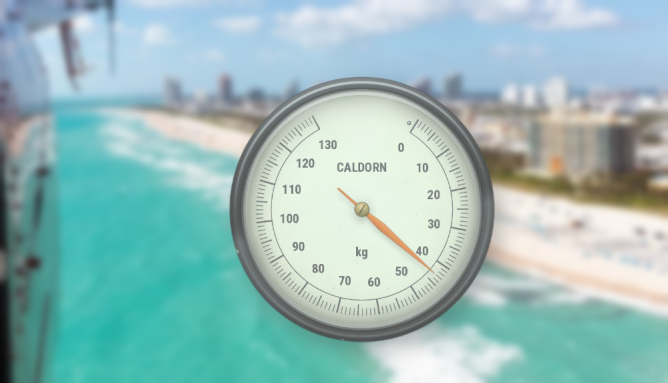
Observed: 43 (kg)
